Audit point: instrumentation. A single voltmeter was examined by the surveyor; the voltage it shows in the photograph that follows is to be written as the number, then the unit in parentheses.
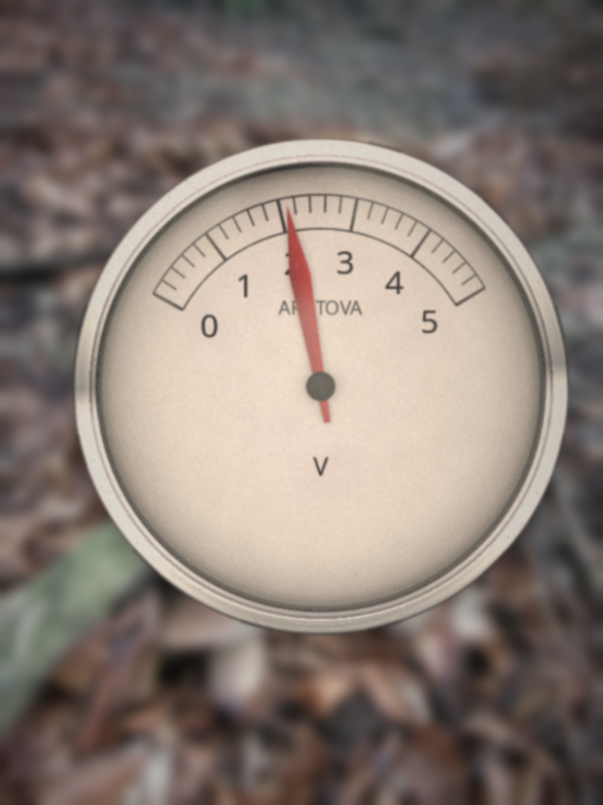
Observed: 2.1 (V)
